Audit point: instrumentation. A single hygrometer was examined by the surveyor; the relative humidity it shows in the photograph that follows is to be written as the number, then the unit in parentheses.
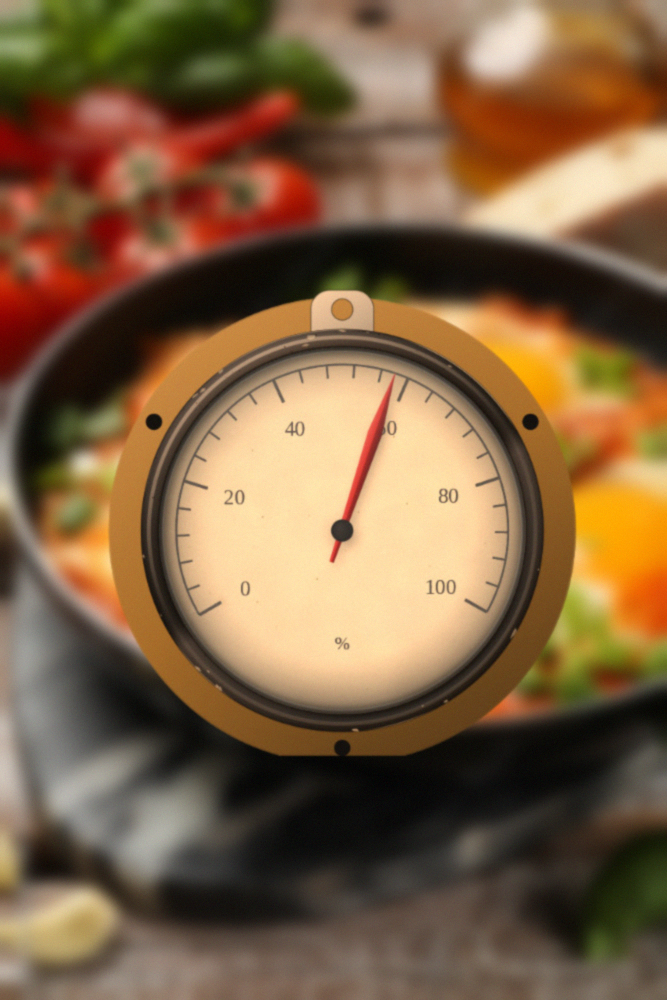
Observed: 58 (%)
